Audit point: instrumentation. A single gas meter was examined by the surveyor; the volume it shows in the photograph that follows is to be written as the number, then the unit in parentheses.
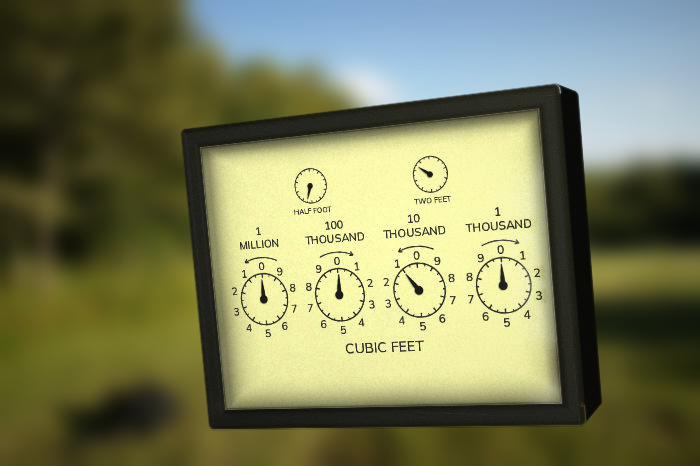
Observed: 1000 (ft³)
